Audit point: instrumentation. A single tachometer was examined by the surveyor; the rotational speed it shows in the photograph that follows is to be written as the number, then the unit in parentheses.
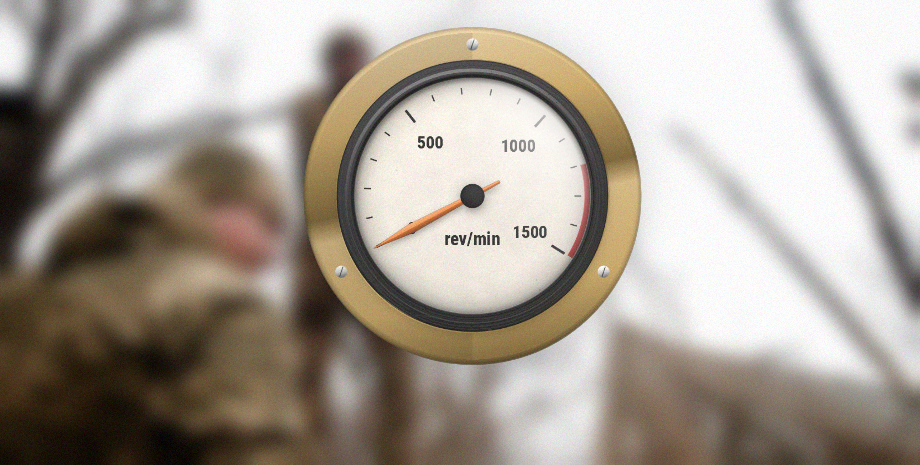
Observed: 0 (rpm)
